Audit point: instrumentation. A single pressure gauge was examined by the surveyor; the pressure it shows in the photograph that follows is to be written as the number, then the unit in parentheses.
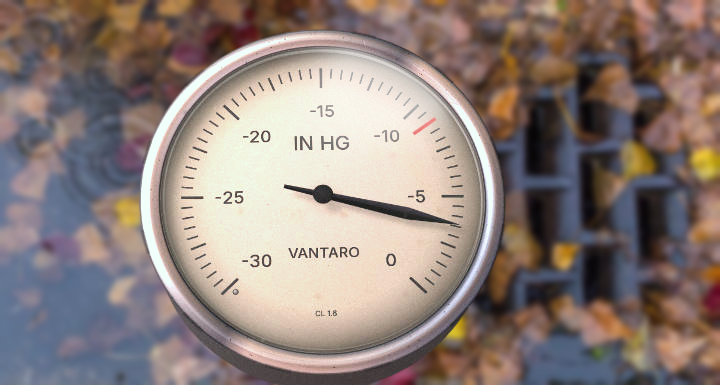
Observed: -3.5 (inHg)
